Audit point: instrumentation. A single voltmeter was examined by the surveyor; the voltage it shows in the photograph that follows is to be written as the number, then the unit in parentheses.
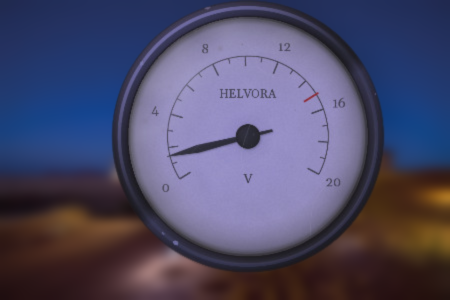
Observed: 1.5 (V)
